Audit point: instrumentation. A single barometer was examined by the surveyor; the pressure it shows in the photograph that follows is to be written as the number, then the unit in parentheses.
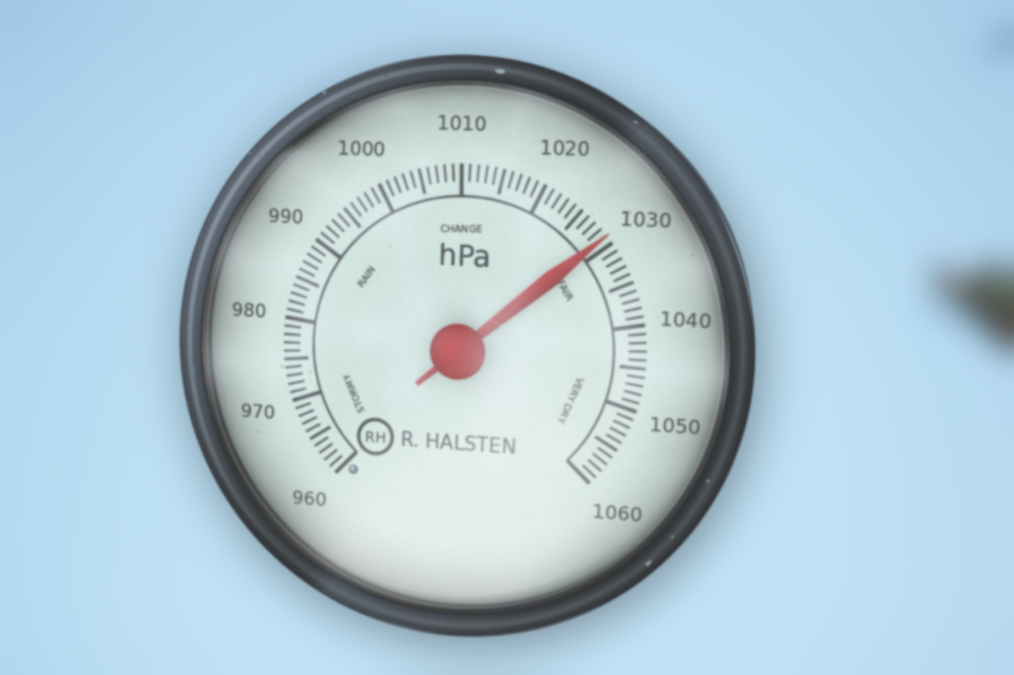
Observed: 1029 (hPa)
